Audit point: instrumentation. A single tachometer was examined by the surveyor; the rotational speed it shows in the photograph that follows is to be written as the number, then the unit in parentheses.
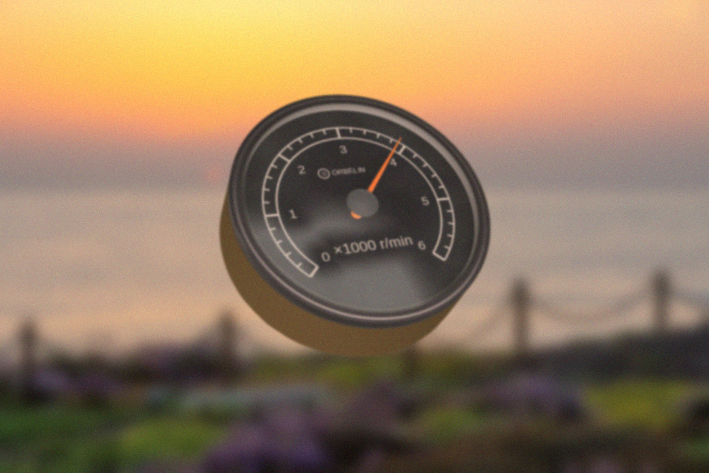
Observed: 3900 (rpm)
